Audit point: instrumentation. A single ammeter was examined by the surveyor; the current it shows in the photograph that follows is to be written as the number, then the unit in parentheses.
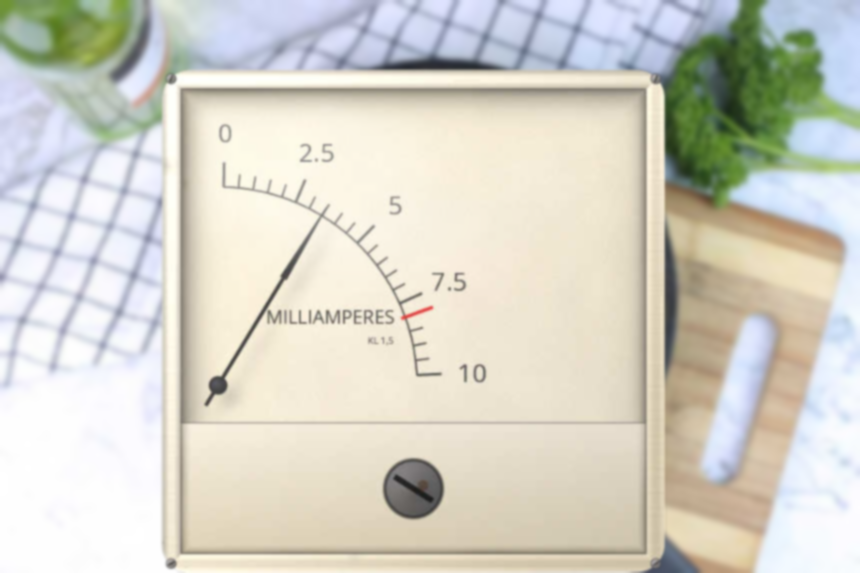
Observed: 3.5 (mA)
